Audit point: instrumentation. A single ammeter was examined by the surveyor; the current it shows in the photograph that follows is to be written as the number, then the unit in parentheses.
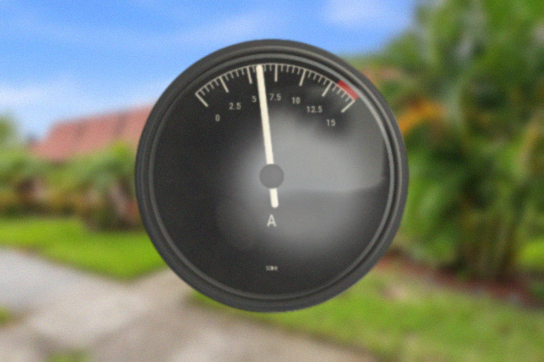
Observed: 6 (A)
